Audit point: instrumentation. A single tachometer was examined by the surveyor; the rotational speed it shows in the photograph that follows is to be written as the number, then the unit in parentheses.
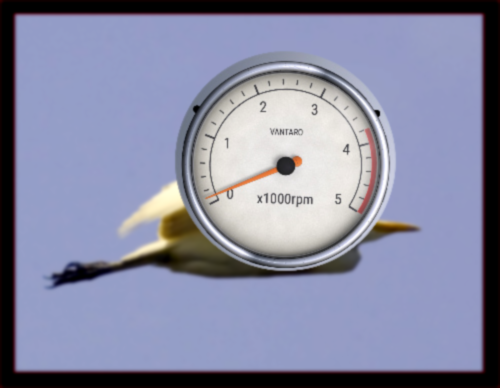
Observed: 100 (rpm)
